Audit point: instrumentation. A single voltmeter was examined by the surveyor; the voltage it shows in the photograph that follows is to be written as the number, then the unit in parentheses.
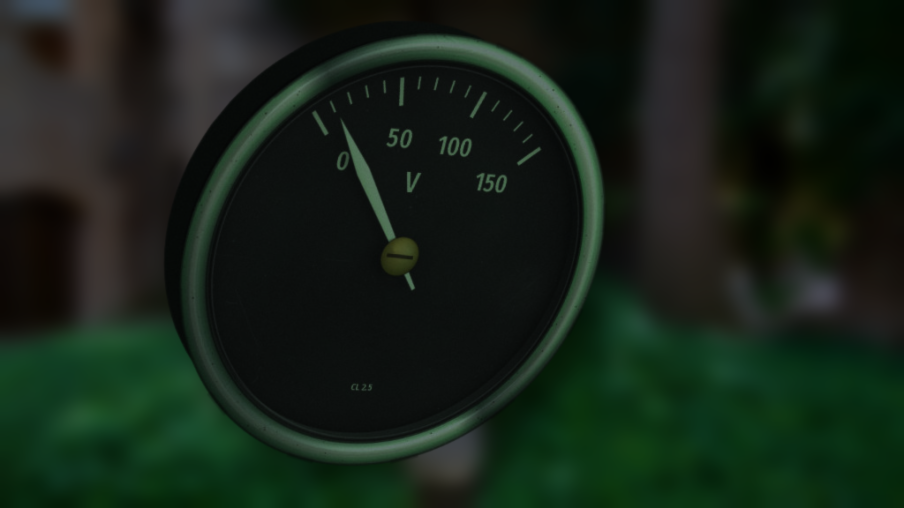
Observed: 10 (V)
